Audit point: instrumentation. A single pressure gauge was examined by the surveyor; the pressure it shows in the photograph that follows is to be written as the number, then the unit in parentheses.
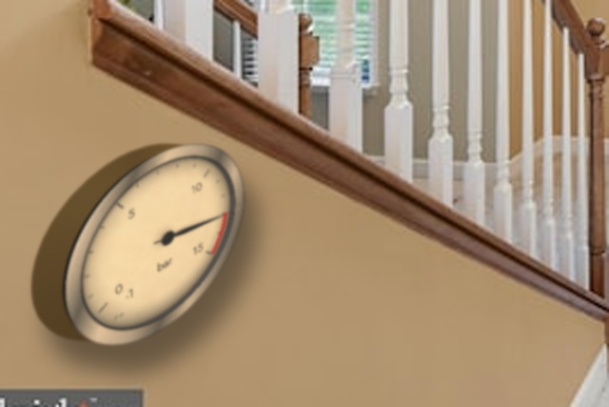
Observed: 13 (bar)
